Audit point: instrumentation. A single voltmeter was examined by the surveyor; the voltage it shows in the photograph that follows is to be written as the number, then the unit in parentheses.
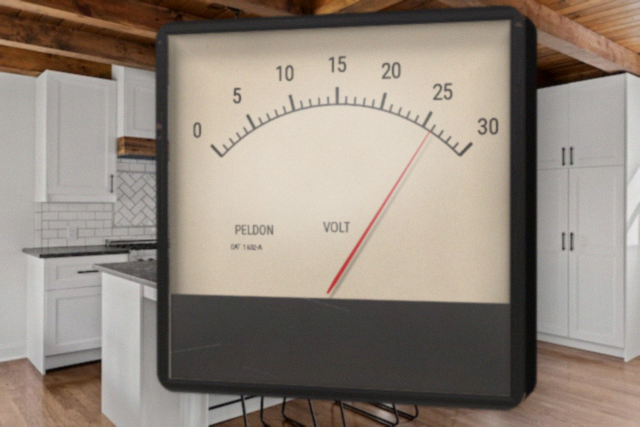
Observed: 26 (V)
